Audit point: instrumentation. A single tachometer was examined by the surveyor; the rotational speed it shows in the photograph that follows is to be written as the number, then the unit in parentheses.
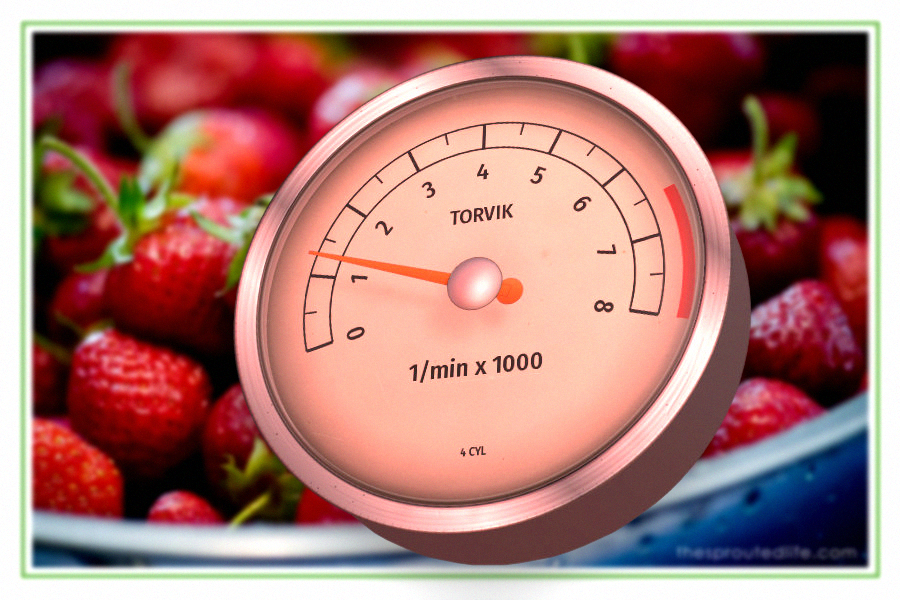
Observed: 1250 (rpm)
